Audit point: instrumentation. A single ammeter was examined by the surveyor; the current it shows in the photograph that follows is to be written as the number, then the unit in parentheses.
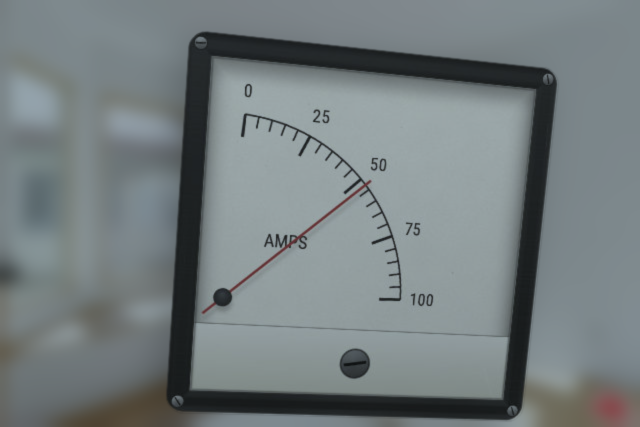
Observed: 52.5 (A)
